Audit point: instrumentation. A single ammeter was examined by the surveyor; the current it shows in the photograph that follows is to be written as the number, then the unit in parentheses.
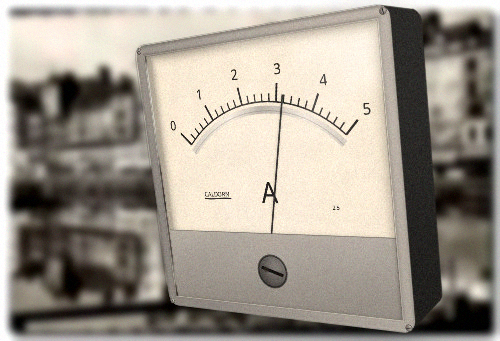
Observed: 3.2 (A)
